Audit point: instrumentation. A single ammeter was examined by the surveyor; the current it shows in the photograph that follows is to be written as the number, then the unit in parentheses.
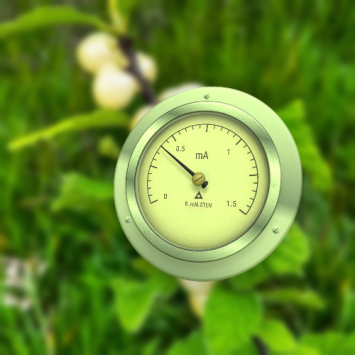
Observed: 0.4 (mA)
